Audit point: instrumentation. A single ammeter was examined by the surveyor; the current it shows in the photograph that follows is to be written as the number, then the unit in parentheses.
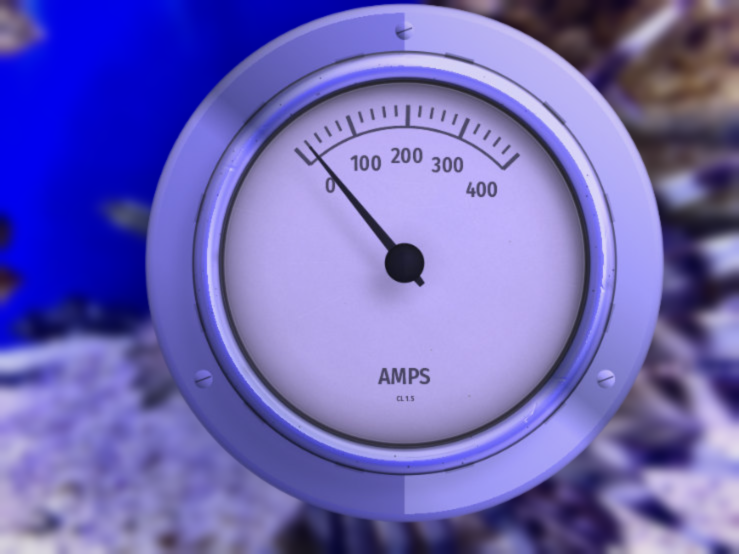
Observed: 20 (A)
